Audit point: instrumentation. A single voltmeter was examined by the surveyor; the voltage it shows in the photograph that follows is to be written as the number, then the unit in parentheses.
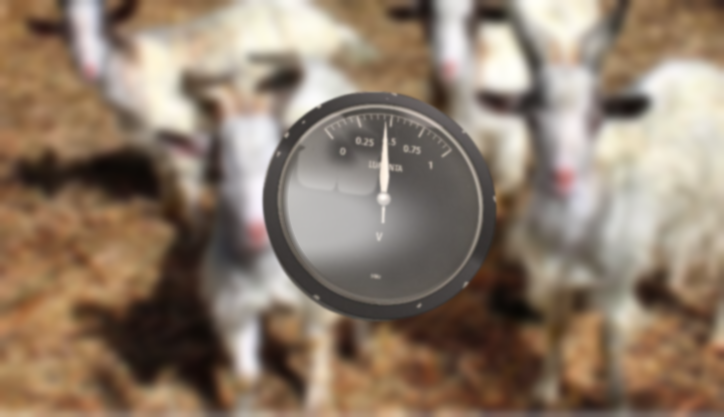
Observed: 0.45 (V)
